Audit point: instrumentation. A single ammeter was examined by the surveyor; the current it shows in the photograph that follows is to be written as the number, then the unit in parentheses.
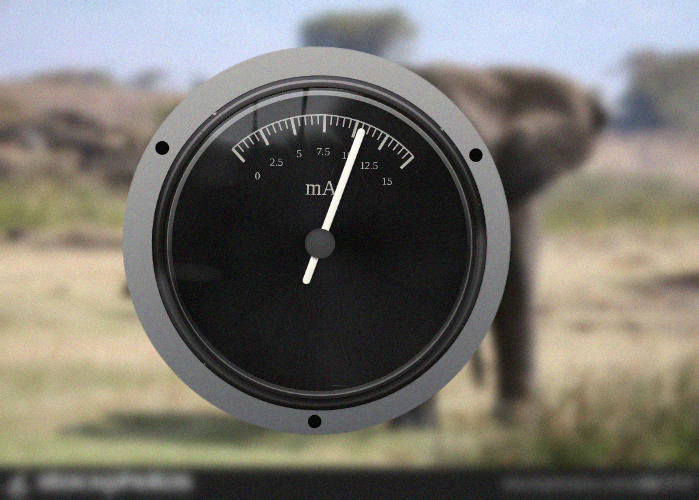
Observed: 10.5 (mA)
